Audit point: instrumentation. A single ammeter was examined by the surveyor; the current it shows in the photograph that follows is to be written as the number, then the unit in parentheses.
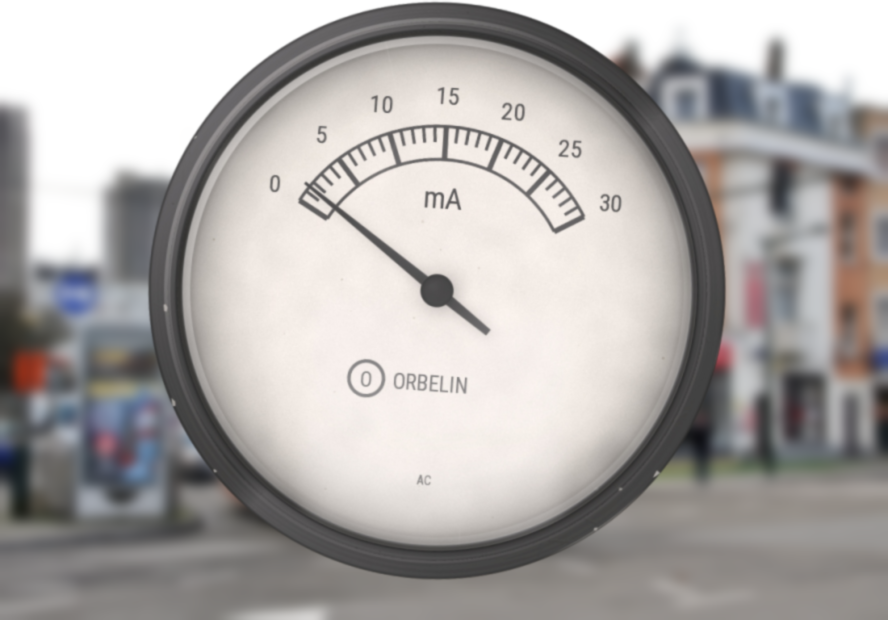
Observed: 1.5 (mA)
